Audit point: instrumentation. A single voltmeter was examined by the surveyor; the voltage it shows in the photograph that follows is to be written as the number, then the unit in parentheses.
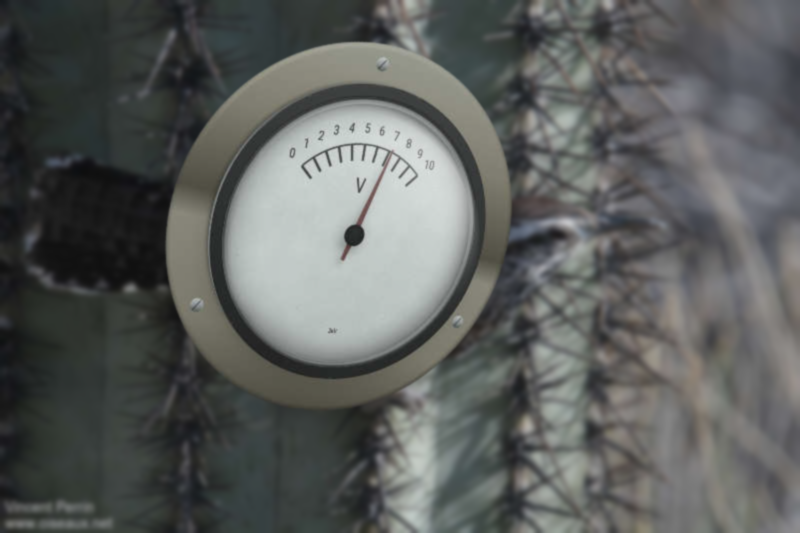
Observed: 7 (V)
